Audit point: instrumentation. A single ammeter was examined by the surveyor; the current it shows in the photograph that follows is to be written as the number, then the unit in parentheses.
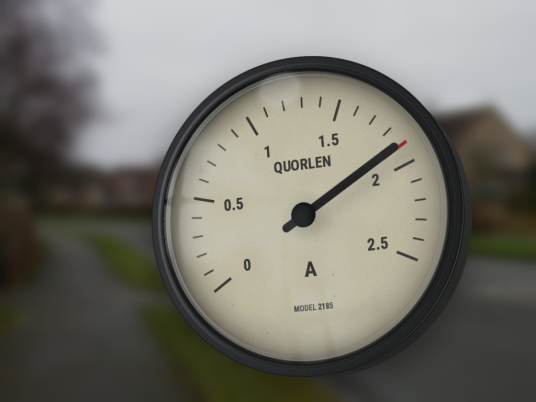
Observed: 1.9 (A)
